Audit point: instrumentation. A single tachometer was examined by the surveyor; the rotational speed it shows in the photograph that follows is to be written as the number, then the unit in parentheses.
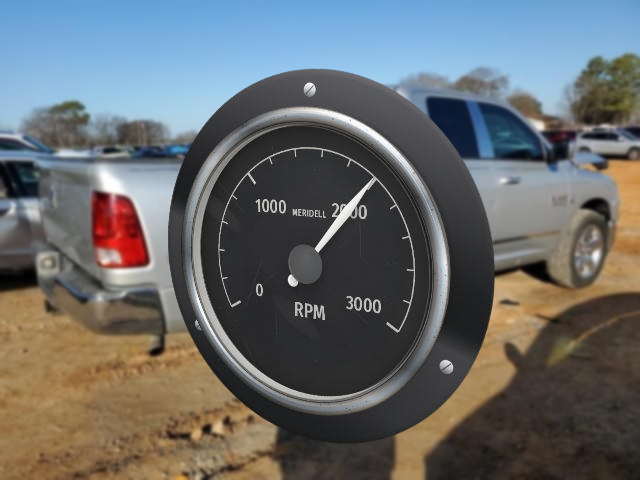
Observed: 2000 (rpm)
